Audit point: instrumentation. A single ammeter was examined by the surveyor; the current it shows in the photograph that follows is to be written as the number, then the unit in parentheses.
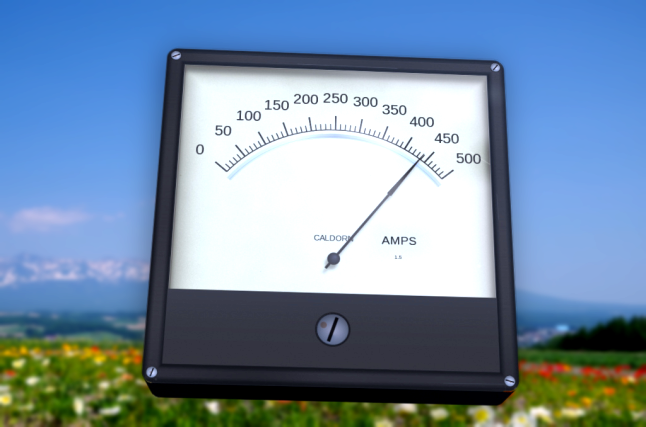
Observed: 440 (A)
